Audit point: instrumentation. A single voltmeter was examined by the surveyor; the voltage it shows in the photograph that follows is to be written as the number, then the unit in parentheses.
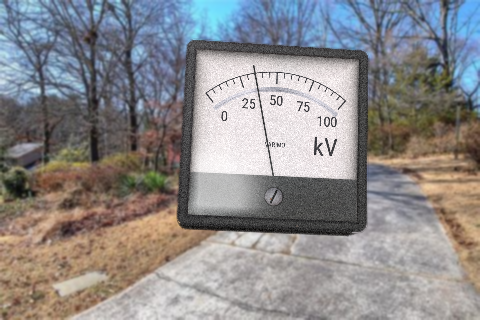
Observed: 35 (kV)
